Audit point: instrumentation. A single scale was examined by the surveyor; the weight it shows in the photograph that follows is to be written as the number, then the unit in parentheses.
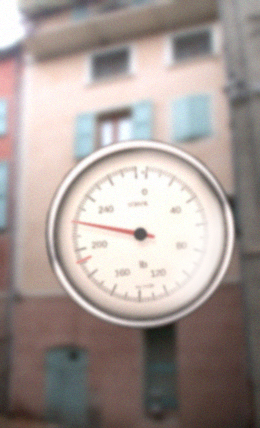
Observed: 220 (lb)
